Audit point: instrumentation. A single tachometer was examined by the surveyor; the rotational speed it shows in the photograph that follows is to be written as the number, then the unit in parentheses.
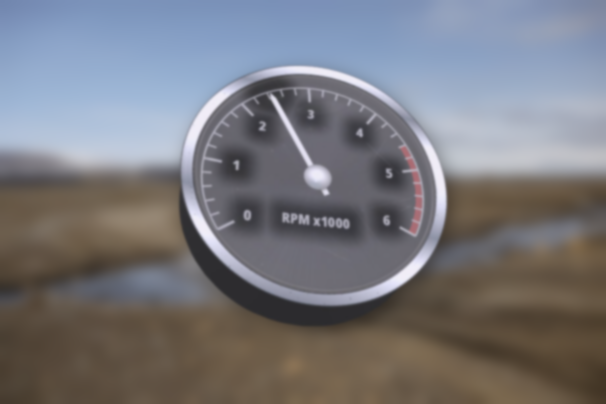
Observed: 2400 (rpm)
